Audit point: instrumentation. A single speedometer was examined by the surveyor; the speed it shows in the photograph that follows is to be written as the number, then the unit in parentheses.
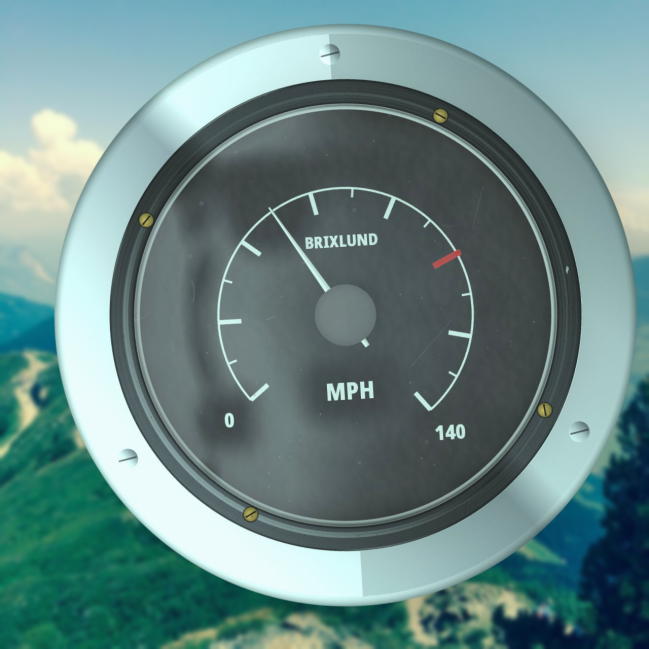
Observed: 50 (mph)
